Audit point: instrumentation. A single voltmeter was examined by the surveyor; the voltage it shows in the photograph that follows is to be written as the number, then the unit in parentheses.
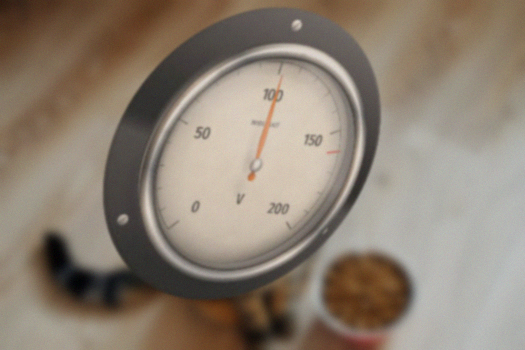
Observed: 100 (V)
